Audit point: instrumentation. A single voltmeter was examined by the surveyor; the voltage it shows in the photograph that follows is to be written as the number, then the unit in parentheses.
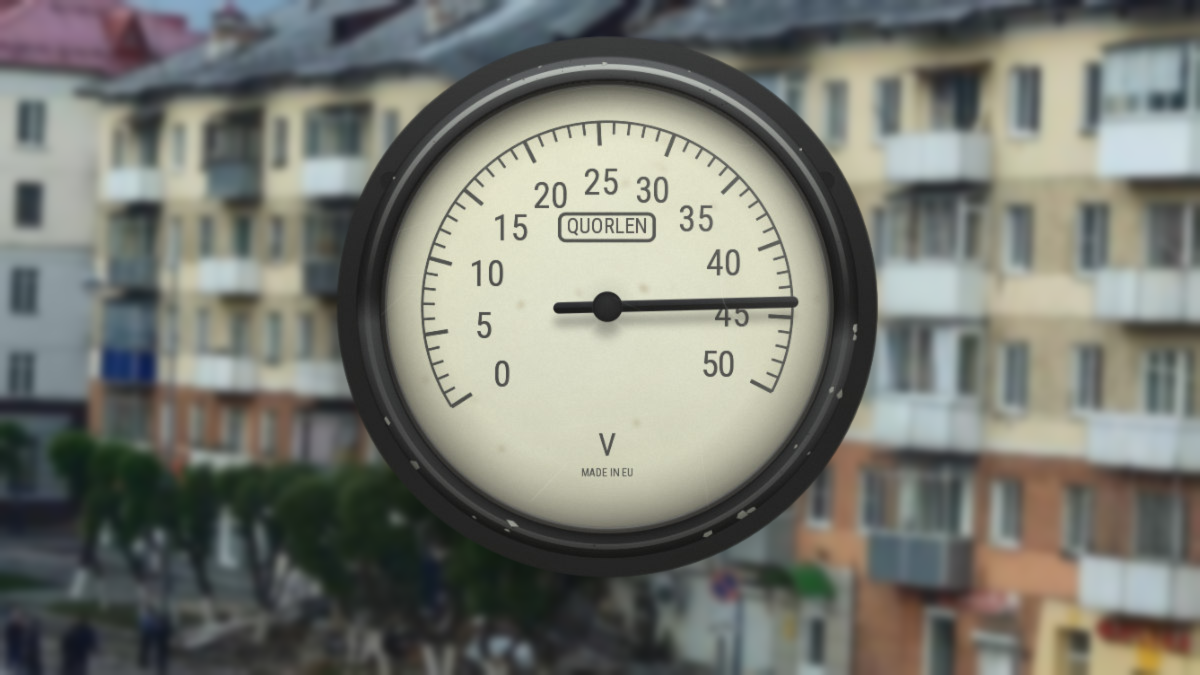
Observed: 44 (V)
